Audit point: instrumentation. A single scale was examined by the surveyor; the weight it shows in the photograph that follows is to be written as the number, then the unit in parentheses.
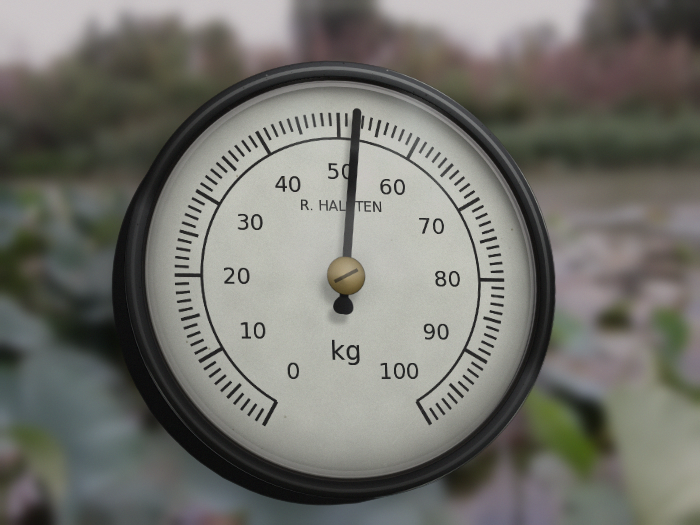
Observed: 52 (kg)
